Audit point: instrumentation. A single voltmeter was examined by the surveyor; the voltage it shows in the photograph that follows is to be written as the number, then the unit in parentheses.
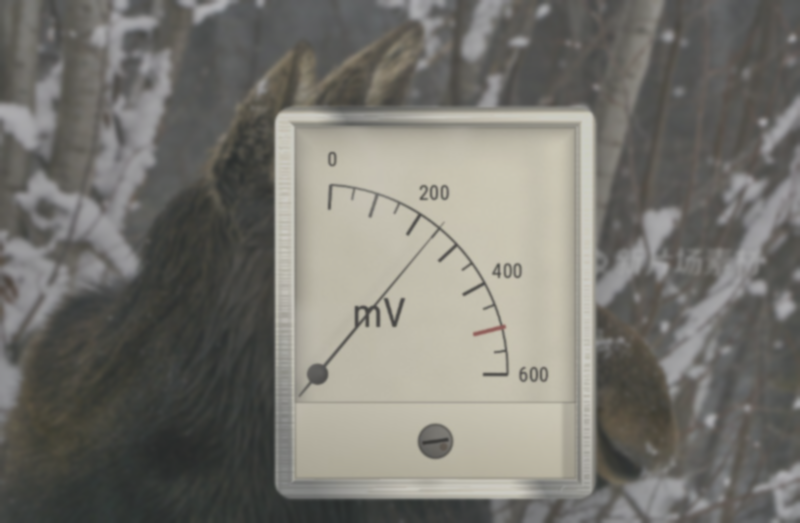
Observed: 250 (mV)
